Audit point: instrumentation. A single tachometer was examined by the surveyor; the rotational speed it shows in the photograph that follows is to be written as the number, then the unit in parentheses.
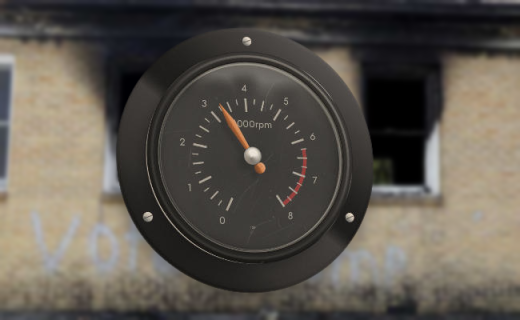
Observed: 3250 (rpm)
